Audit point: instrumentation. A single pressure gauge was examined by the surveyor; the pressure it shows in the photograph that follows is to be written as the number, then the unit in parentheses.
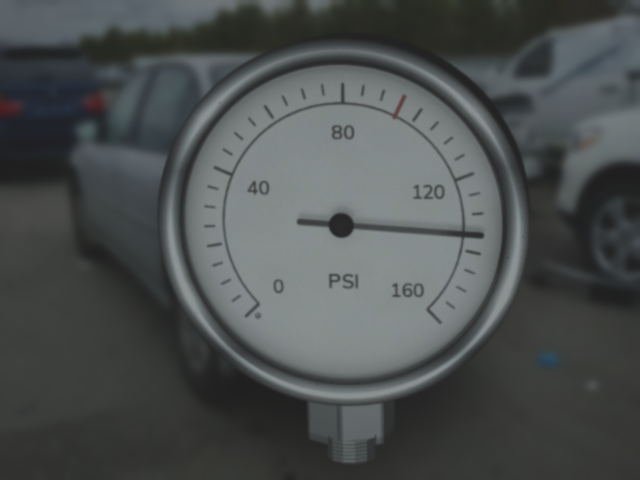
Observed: 135 (psi)
